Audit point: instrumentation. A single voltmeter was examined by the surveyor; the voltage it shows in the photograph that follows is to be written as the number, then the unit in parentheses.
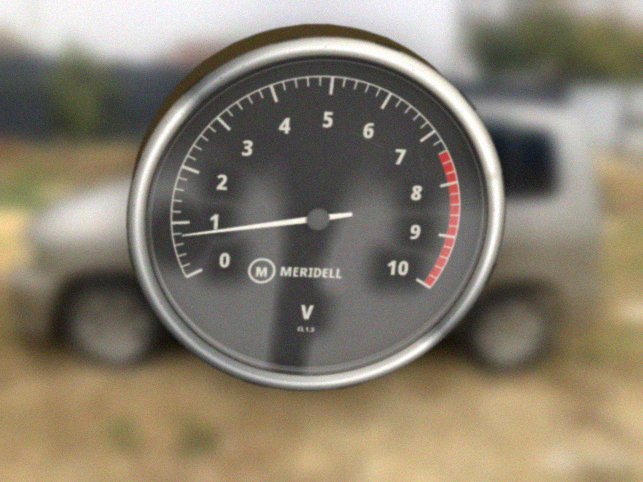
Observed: 0.8 (V)
